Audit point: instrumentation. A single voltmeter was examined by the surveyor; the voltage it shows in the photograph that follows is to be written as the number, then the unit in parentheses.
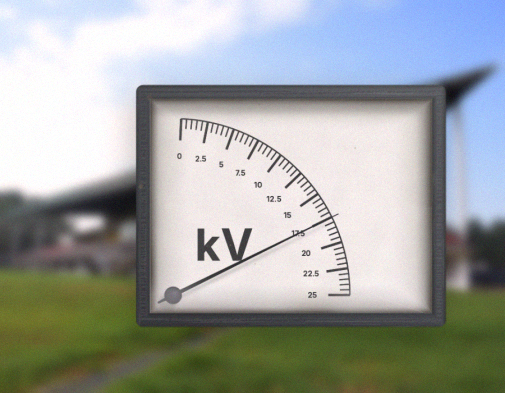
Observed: 17.5 (kV)
